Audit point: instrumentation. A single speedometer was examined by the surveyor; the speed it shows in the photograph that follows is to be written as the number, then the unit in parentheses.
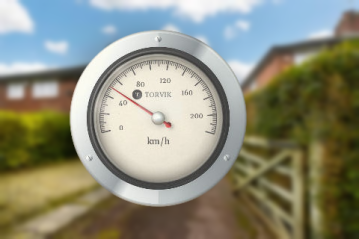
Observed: 50 (km/h)
